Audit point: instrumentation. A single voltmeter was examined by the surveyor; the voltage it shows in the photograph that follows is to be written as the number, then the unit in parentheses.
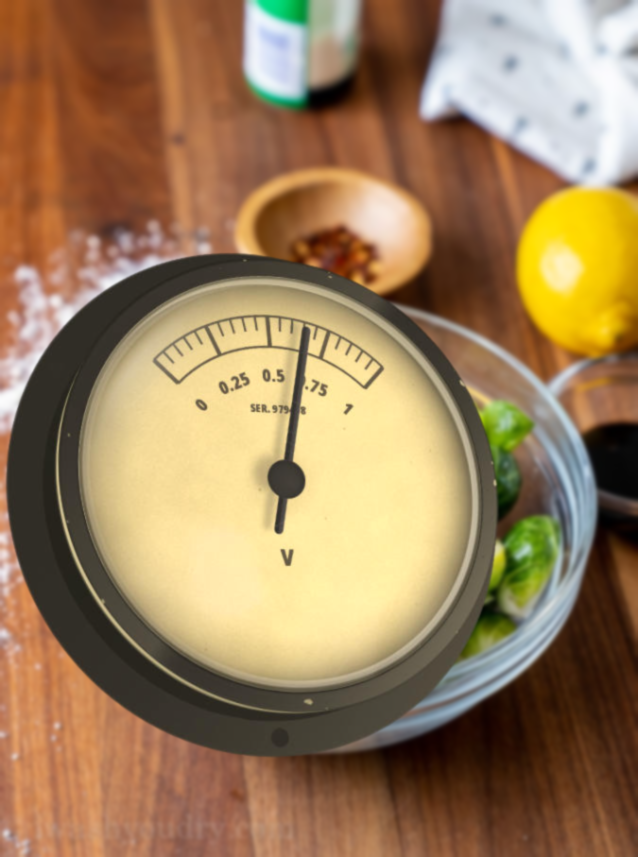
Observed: 0.65 (V)
